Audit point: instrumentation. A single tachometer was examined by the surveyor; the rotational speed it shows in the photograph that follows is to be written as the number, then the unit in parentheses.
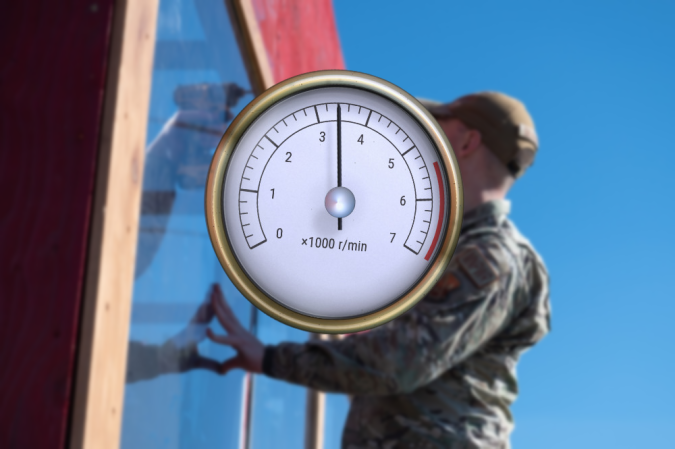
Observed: 3400 (rpm)
